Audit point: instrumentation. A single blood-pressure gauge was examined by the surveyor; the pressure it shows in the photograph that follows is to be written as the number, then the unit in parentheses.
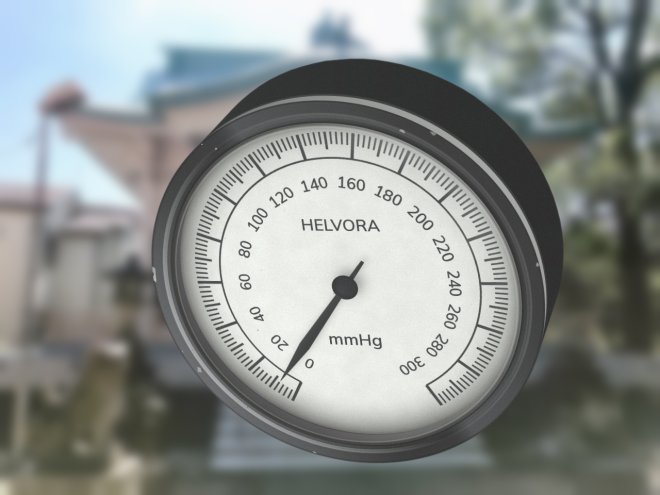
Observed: 8 (mmHg)
